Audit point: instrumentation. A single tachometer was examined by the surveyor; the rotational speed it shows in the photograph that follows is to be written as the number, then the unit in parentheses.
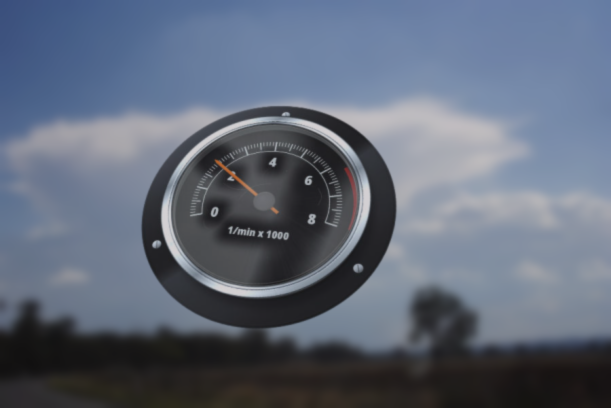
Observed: 2000 (rpm)
